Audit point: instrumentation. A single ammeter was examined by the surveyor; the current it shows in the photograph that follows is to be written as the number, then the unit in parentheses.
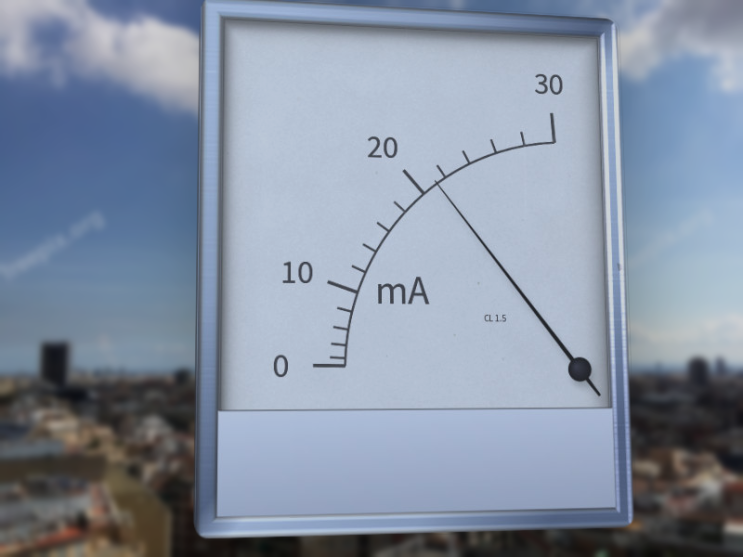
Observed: 21 (mA)
